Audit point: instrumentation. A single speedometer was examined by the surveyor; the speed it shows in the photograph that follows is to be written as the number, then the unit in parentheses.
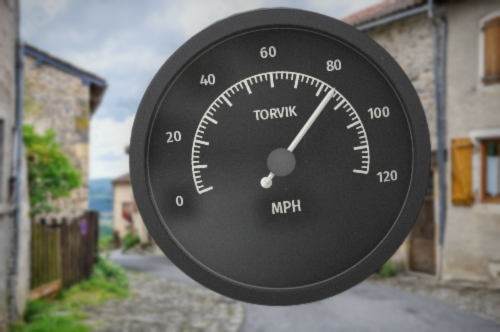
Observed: 84 (mph)
